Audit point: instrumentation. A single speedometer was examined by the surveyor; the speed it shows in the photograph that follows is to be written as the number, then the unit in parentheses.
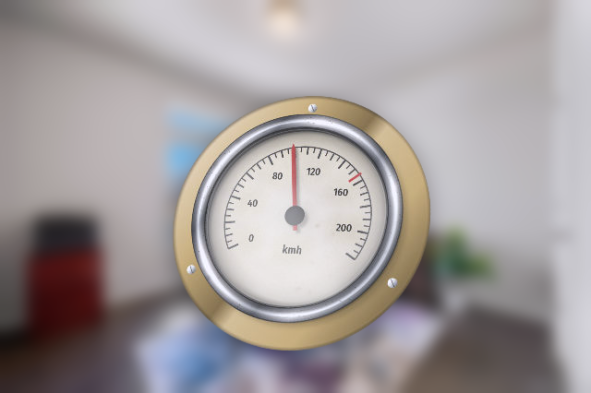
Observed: 100 (km/h)
